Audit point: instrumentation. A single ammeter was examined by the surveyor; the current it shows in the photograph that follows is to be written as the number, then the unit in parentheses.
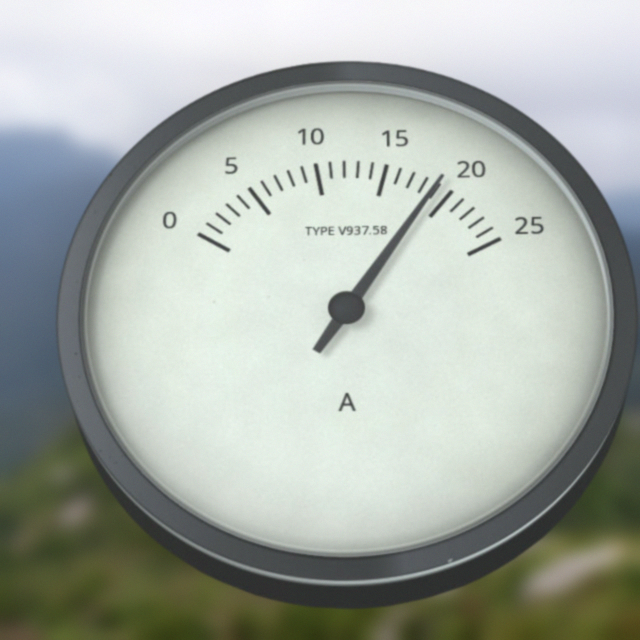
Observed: 19 (A)
